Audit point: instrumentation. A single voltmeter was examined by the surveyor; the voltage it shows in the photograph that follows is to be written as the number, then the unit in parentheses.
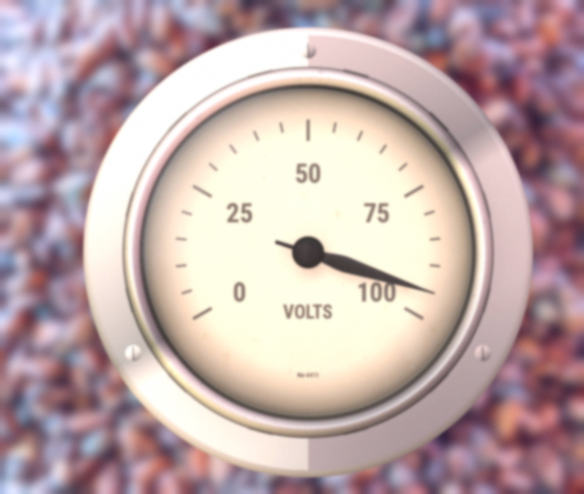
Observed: 95 (V)
